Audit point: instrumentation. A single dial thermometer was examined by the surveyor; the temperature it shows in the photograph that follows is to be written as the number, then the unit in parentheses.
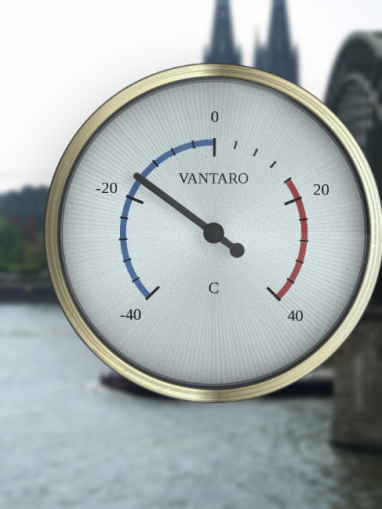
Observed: -16 (°C)
